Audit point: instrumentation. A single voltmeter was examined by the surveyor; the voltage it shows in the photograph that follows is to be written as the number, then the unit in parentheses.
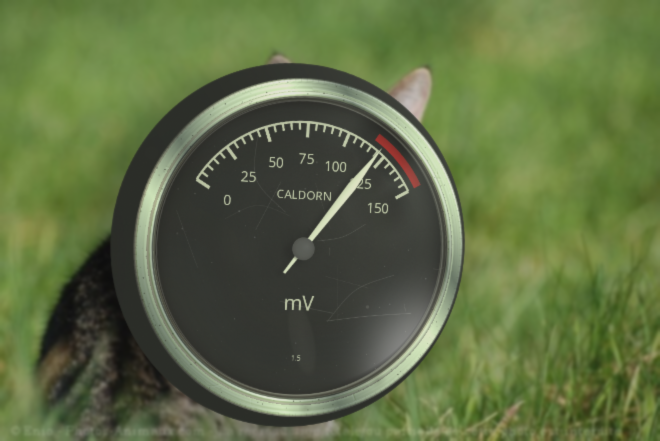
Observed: 120 (mV)
